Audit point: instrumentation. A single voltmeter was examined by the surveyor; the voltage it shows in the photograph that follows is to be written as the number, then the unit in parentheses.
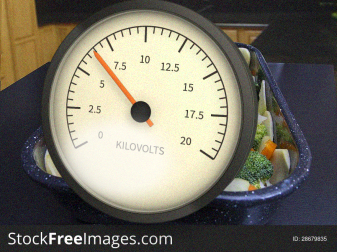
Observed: 6.5 (kV)
